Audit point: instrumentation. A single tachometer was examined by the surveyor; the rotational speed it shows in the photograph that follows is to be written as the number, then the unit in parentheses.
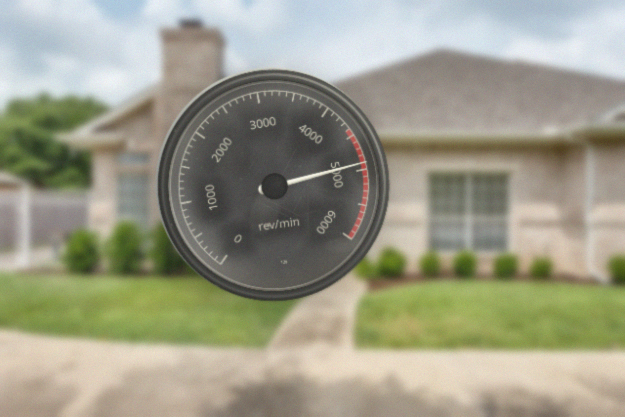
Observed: 4900 (rpm)
